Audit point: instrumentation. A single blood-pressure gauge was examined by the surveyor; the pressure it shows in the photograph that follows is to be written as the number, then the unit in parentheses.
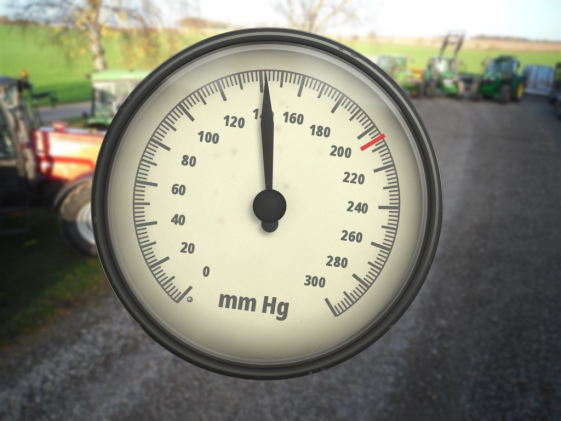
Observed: 142 (mmHg)
